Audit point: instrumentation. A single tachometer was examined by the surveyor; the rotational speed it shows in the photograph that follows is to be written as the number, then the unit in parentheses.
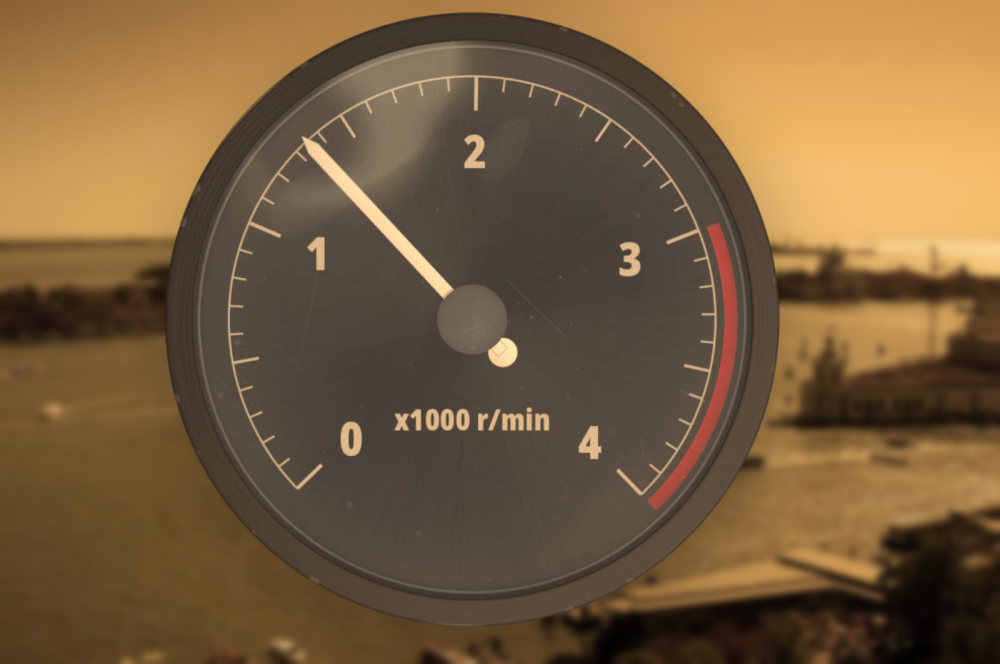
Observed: 1350 (rpm)
